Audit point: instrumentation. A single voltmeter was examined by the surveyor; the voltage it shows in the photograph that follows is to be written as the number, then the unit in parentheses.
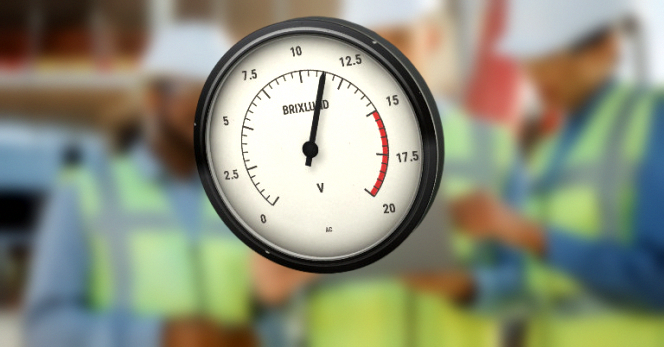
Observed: 11.5 (V)
